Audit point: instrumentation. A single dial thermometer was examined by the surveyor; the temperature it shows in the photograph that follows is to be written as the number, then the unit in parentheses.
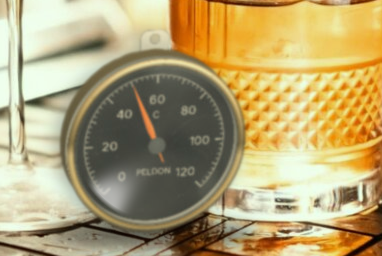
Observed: 50 (°C)
